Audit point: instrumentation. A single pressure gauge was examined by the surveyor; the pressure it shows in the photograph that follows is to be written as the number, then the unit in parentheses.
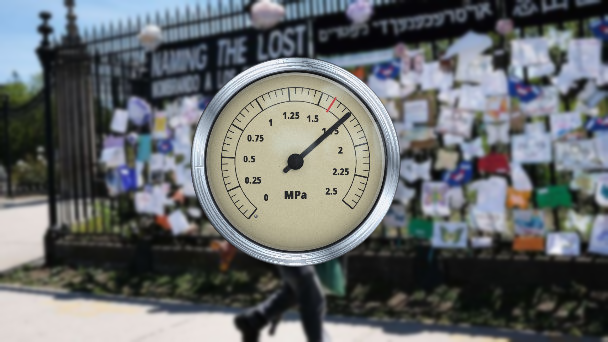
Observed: 1.75 (MPa)
